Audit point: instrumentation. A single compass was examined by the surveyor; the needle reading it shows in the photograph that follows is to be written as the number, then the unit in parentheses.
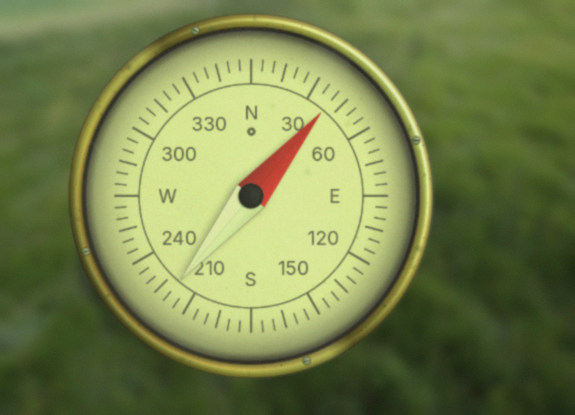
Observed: 40 (°)
